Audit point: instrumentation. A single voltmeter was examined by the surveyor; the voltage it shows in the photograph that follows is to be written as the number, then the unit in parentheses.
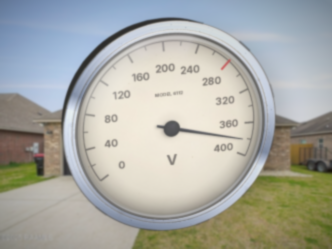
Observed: 380 (V)
